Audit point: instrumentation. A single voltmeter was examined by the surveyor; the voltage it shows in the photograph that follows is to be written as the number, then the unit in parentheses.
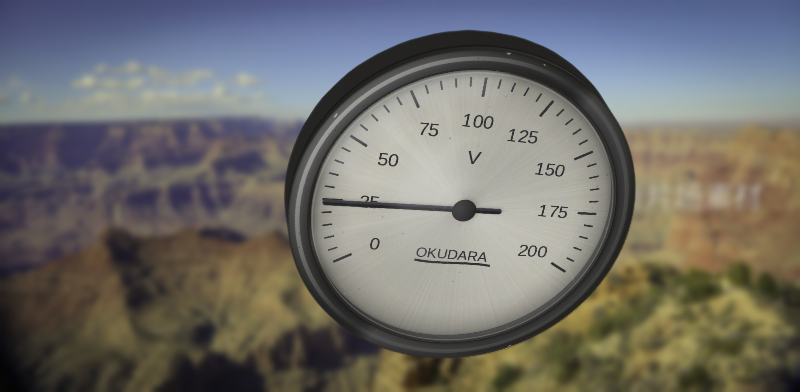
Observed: 25 (V)
